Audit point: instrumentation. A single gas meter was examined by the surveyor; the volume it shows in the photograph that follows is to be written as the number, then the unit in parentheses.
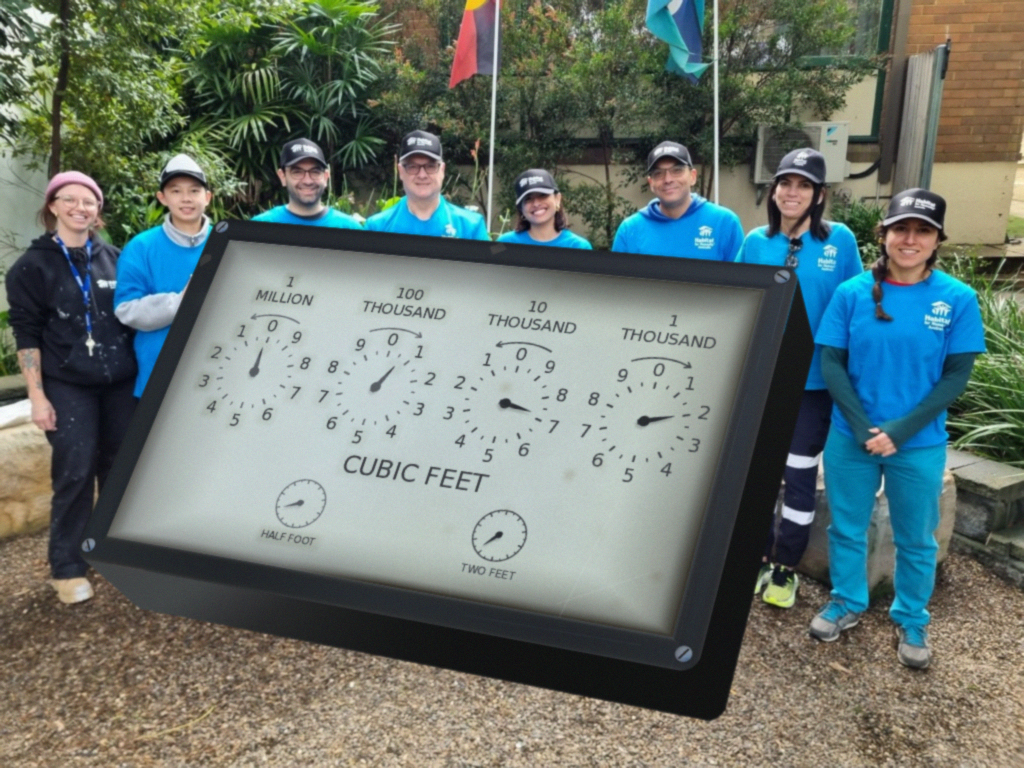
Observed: 7200 (ft³)
